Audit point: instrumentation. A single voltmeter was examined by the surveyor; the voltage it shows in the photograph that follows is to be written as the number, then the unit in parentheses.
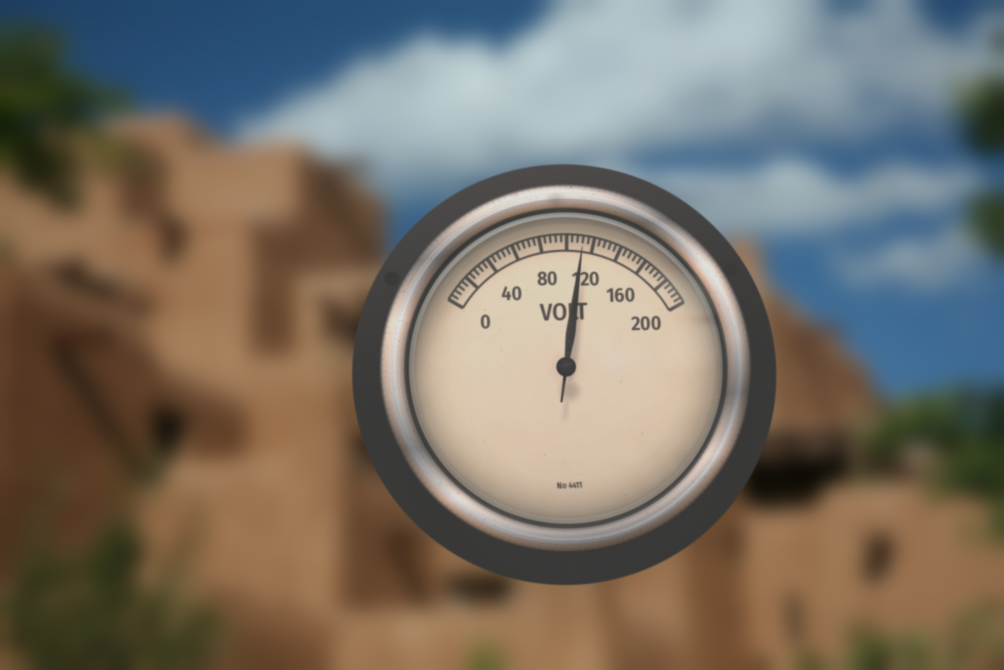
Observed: 112 (V)
